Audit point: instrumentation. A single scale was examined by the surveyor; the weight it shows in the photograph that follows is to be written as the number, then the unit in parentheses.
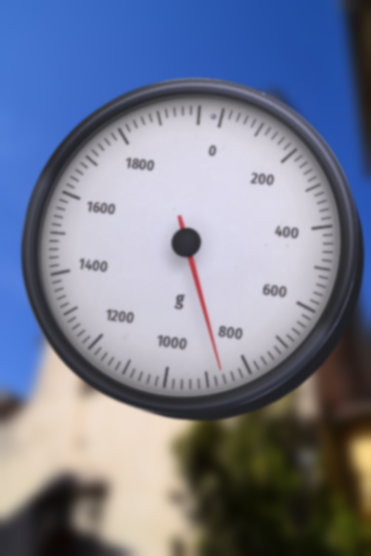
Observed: 860 (g)
